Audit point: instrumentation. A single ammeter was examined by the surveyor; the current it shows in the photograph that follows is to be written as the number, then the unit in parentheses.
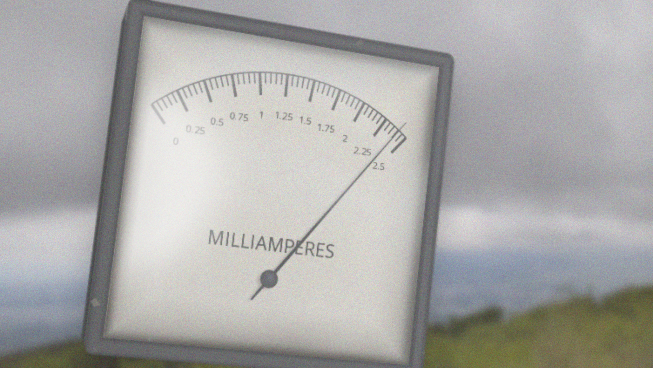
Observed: 2.4 (mA)
